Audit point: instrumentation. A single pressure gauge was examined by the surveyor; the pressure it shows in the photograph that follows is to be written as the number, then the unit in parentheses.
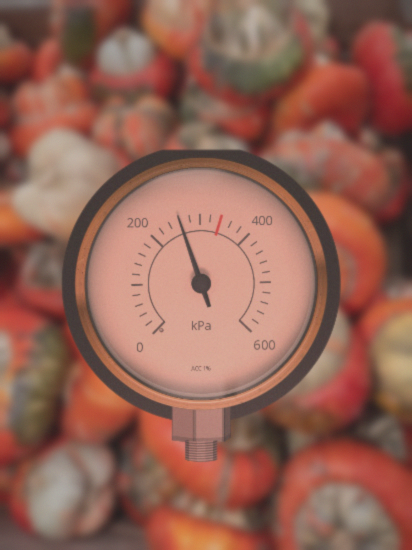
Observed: 260 (kPa)
